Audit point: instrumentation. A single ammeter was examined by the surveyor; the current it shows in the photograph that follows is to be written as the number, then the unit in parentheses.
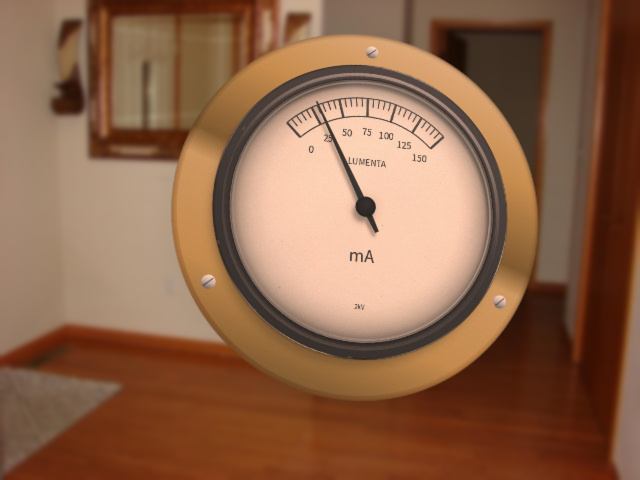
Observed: 30 (mA)
